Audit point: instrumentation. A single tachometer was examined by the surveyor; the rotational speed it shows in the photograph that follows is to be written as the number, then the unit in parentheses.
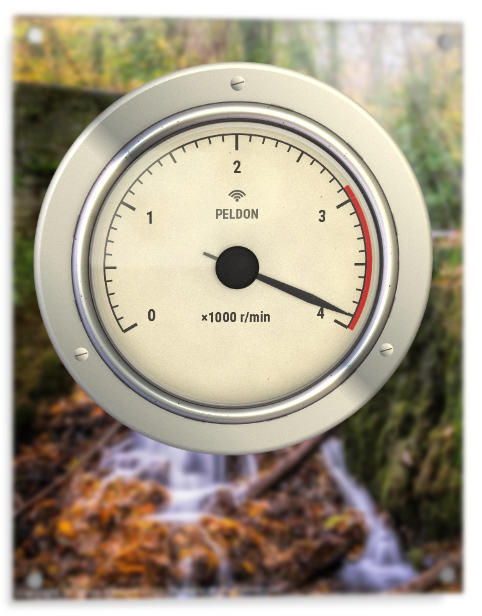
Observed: 3900 (rpm)
